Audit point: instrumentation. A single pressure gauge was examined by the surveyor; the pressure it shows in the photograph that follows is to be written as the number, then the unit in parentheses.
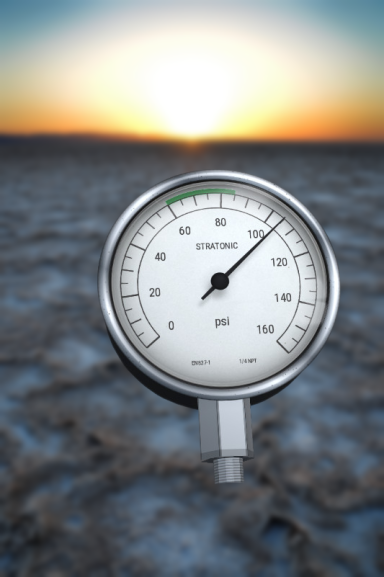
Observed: 105 (psi)
